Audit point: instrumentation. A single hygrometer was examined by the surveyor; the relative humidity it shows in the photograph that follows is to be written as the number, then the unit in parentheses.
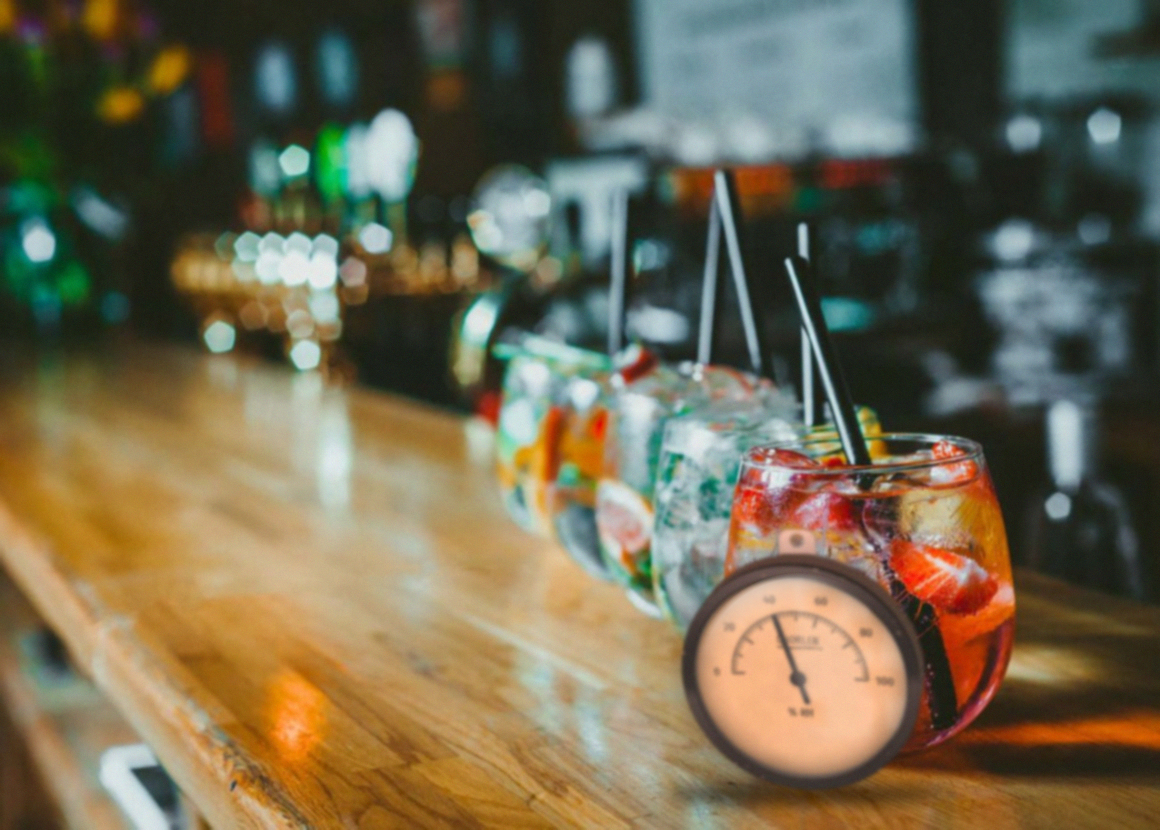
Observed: 40 (%)
